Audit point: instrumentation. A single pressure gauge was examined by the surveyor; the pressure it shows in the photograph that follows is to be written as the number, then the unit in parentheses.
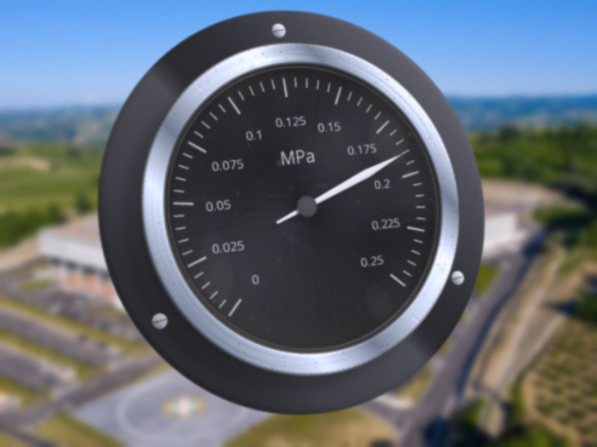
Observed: 0.19 (MPa)
